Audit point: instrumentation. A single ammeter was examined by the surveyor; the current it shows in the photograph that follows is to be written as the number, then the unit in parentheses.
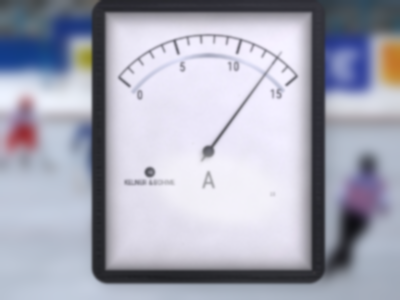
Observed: 13 (A)
